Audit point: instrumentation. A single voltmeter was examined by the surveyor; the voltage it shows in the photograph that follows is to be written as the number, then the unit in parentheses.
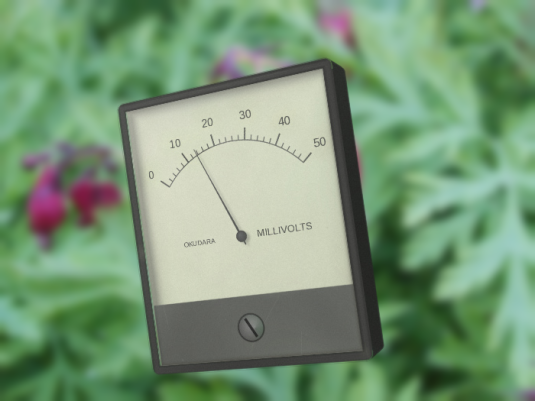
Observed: 14 (mV)
